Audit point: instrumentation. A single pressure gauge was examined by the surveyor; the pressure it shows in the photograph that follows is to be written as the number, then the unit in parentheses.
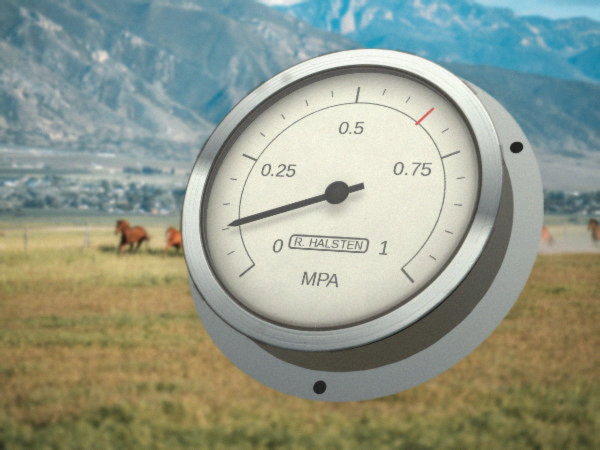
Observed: 0.1 (MPa)
